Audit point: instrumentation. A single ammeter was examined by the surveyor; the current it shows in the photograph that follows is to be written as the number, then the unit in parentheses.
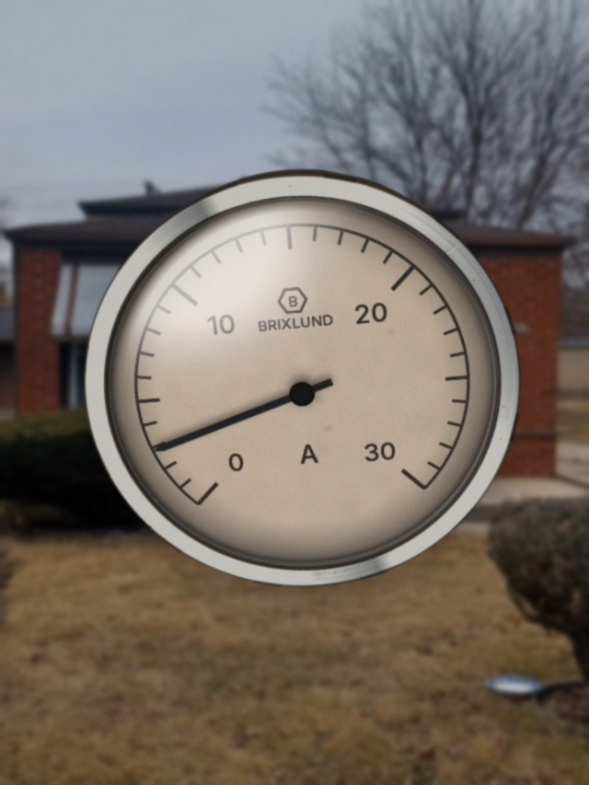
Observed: 3 (A)
